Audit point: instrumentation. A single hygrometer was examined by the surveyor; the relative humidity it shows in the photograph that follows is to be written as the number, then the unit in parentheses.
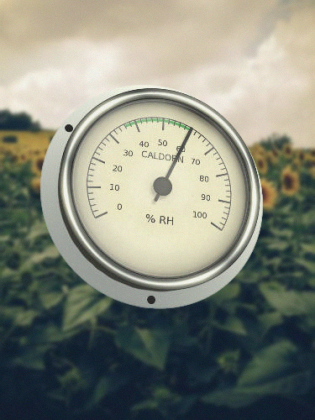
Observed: 60 (%)
